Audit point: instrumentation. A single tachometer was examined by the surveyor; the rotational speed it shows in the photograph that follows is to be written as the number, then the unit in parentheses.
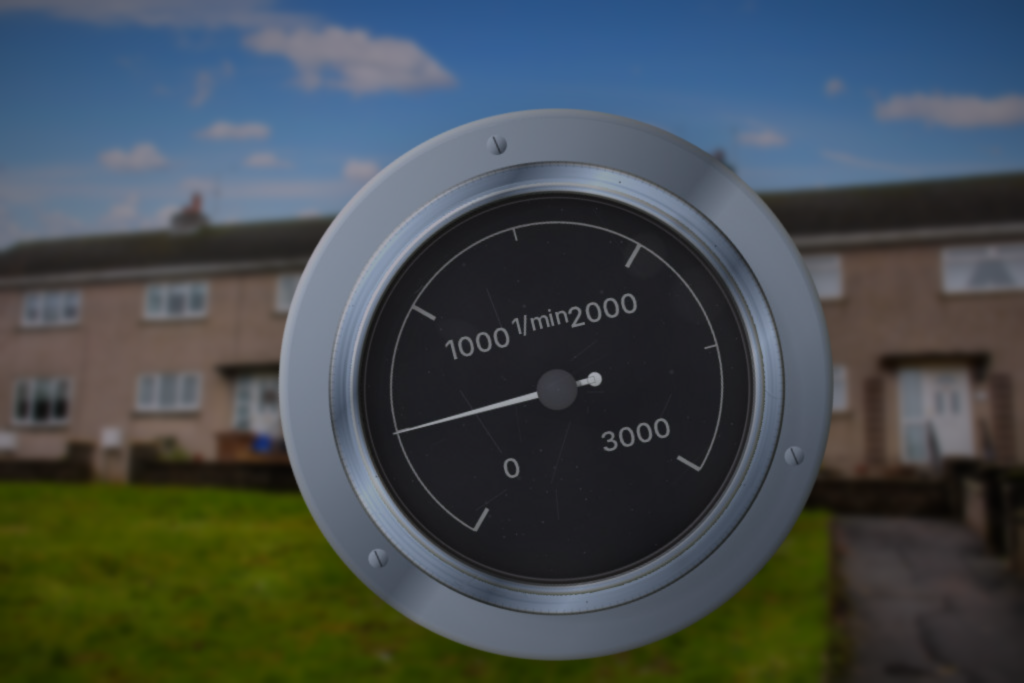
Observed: 500 (rpm)
